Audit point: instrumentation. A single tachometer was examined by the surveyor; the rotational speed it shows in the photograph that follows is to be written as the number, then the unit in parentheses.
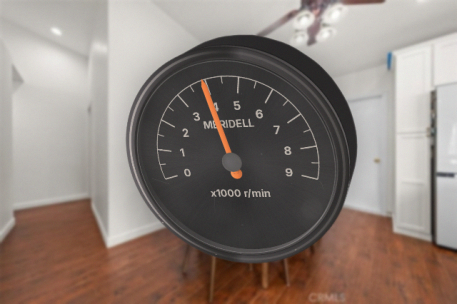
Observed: 4000 (rpm)
